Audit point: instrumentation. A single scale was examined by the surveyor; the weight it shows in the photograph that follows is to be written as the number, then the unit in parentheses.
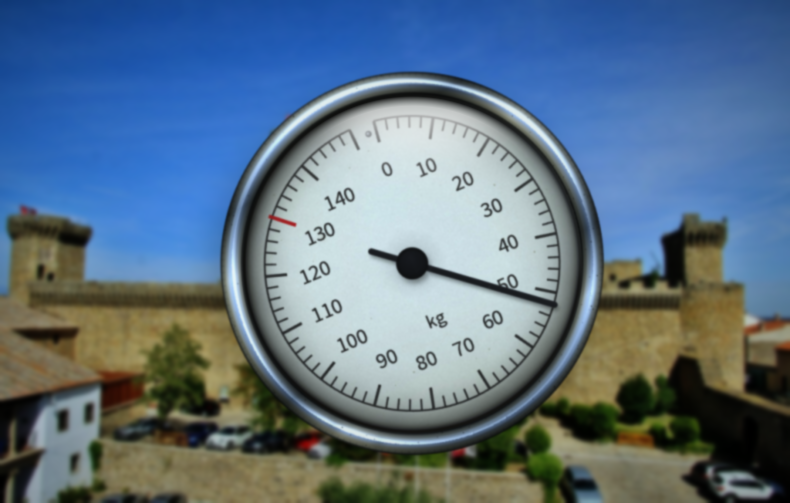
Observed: 52 (kg)
